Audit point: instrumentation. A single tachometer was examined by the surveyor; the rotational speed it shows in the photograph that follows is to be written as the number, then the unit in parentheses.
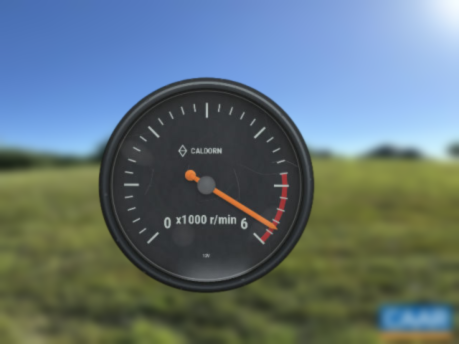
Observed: 5700 (rpm)
